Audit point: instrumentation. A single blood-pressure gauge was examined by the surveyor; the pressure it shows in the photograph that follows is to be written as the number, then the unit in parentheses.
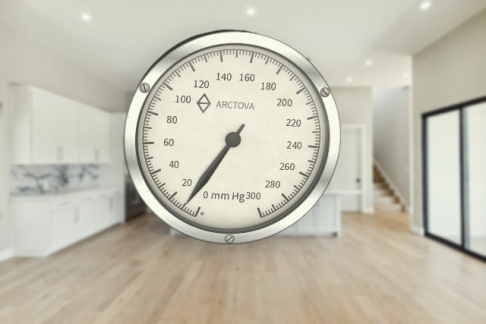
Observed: 10 (mmHg)
